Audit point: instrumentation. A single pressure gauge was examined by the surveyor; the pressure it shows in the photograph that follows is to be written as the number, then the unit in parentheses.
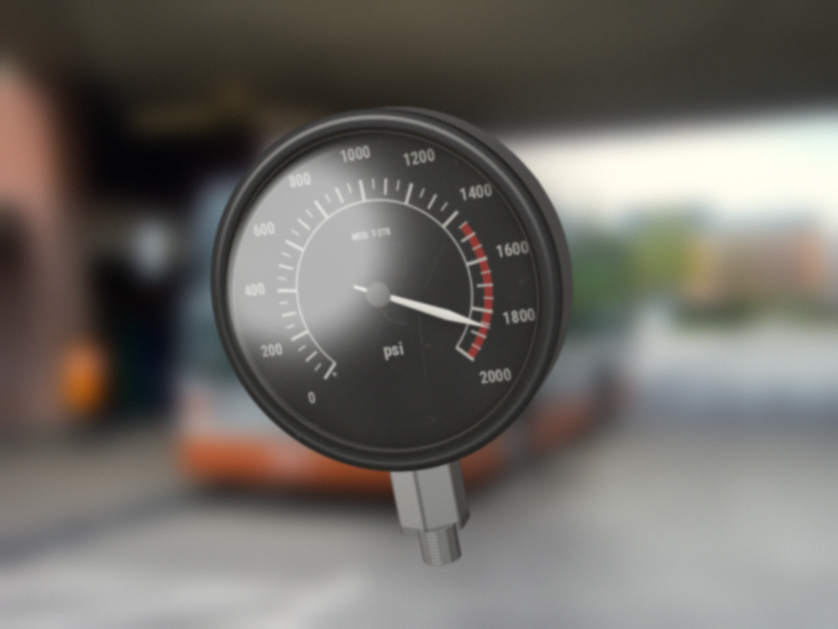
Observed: 1850 (psi)
